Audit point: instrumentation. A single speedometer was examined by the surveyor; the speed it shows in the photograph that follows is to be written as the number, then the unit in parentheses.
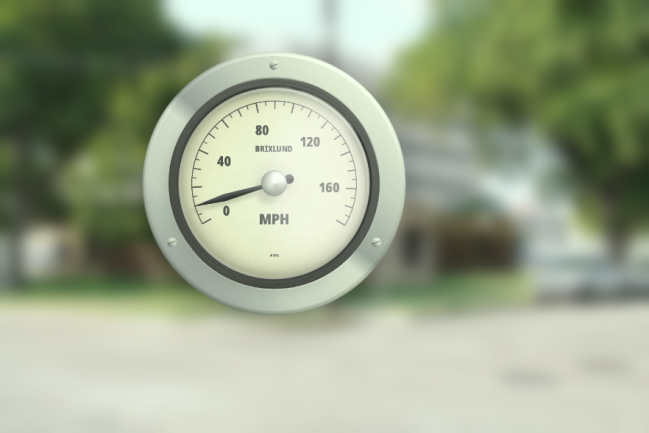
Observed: 10 (mph)
